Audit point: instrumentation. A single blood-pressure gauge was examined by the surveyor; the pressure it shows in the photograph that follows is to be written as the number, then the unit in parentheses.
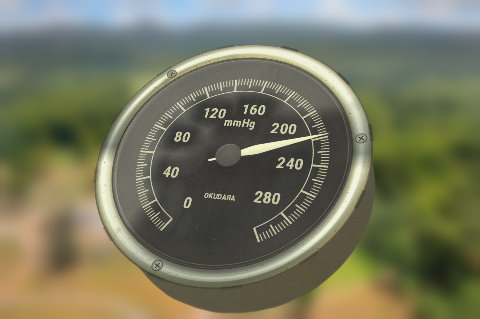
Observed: 220 (mmHg)
